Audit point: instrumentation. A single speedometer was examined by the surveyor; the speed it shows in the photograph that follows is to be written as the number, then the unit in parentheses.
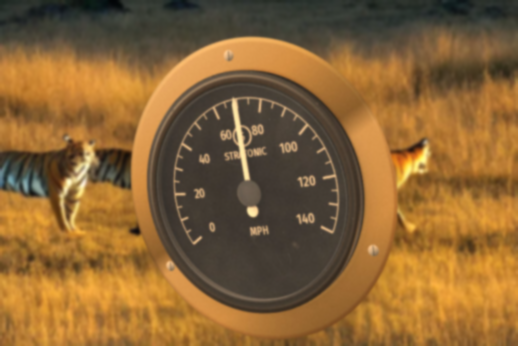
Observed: 70 (mph)
